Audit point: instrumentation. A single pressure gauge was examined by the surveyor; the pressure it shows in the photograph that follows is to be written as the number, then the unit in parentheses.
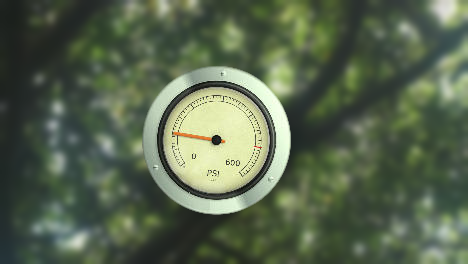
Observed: 100 (psi)
